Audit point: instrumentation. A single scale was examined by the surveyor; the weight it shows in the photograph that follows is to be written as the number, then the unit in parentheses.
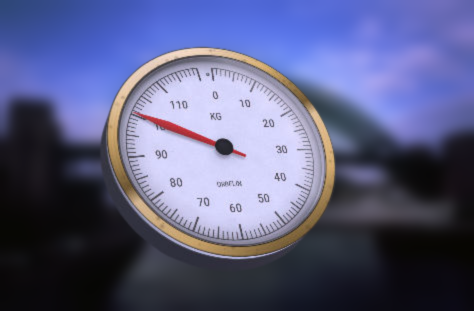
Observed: 100 (kg)
